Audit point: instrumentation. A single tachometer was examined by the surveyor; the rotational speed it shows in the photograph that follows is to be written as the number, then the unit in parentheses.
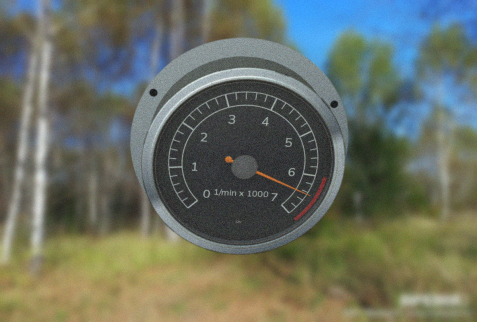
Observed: 6400 (rpm)
